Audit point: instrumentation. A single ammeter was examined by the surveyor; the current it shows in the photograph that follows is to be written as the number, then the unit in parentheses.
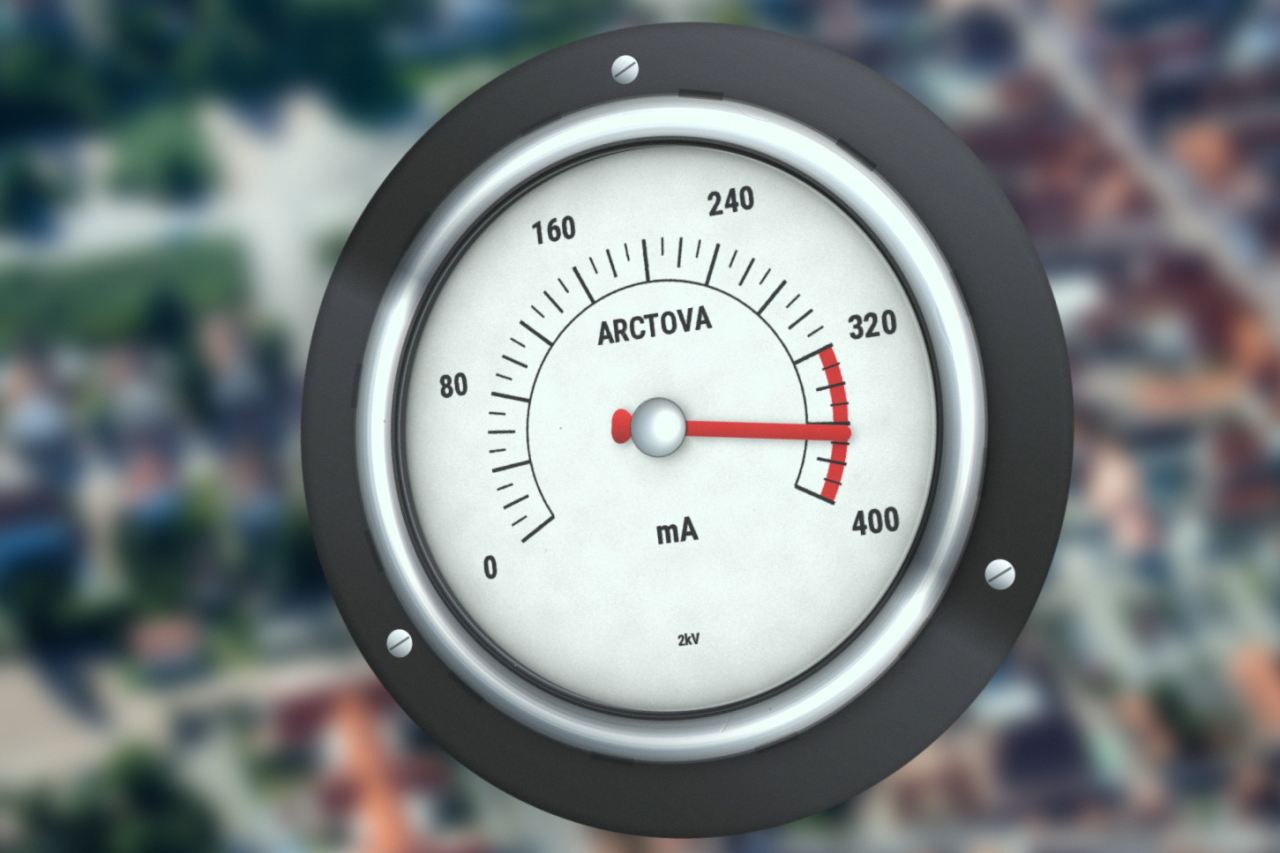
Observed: 365 (mA)
